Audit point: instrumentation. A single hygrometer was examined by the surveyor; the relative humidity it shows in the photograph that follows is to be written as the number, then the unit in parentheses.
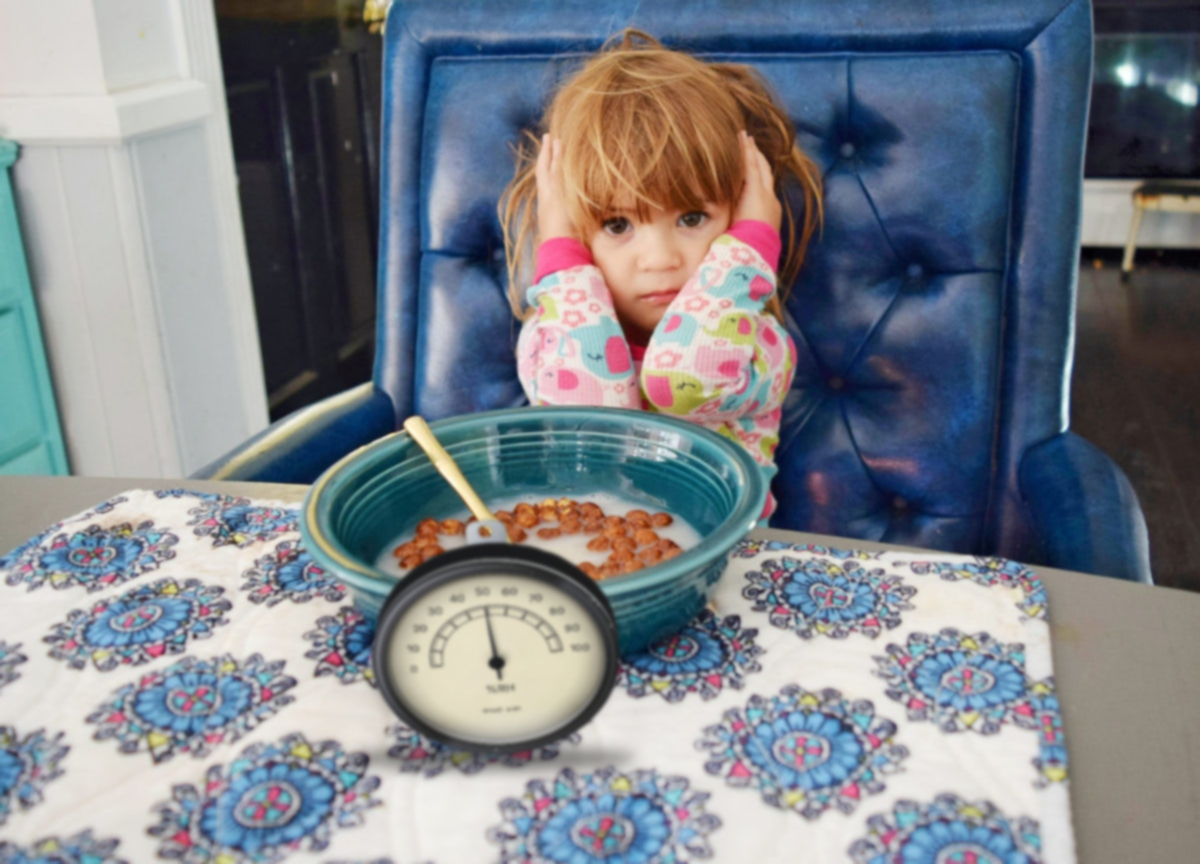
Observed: 50 (%)
